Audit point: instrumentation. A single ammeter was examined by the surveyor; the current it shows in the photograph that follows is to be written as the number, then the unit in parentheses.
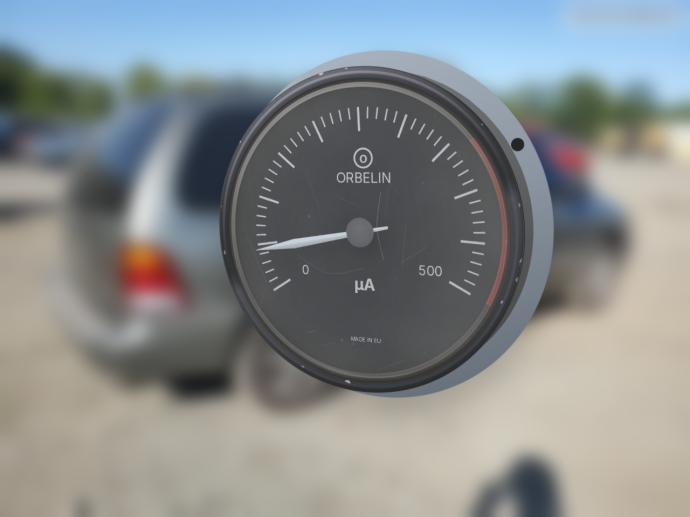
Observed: 45 (µA)
